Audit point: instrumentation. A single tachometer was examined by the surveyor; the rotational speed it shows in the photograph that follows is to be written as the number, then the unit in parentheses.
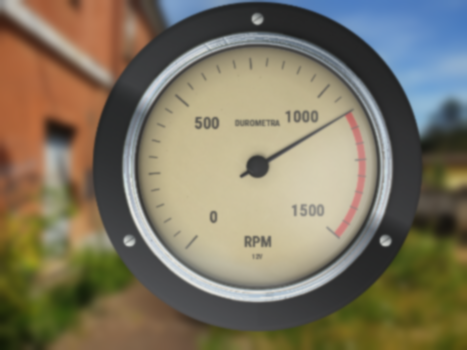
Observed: 1100 (rpm)
